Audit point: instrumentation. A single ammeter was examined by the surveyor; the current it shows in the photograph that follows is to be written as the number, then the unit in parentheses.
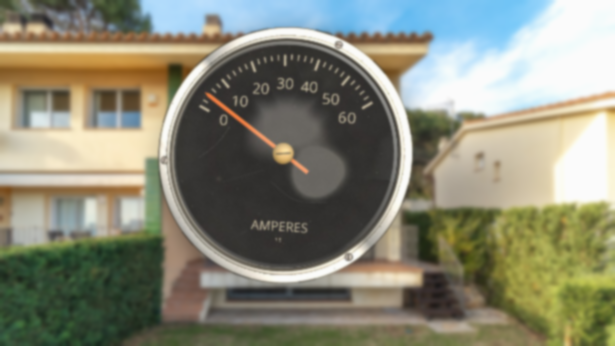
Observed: 4 (A)
